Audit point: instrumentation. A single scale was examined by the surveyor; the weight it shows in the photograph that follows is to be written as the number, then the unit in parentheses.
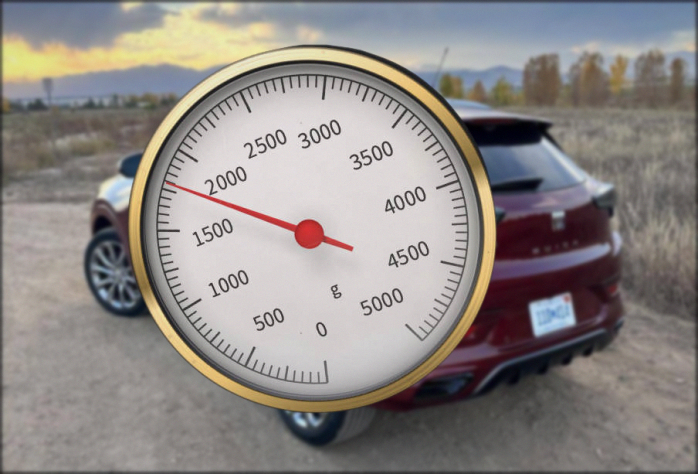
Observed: 1800 (g)
